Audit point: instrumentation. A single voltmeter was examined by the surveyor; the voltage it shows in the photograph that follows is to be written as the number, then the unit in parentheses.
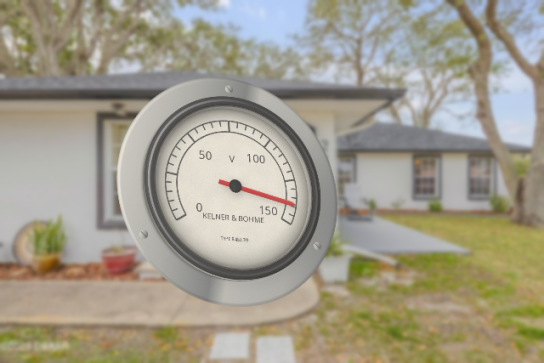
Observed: 140 (V)
